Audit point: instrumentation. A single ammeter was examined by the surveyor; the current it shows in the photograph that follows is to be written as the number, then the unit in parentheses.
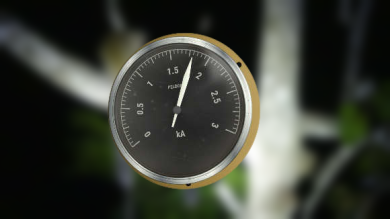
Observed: 1.8 (kA)
